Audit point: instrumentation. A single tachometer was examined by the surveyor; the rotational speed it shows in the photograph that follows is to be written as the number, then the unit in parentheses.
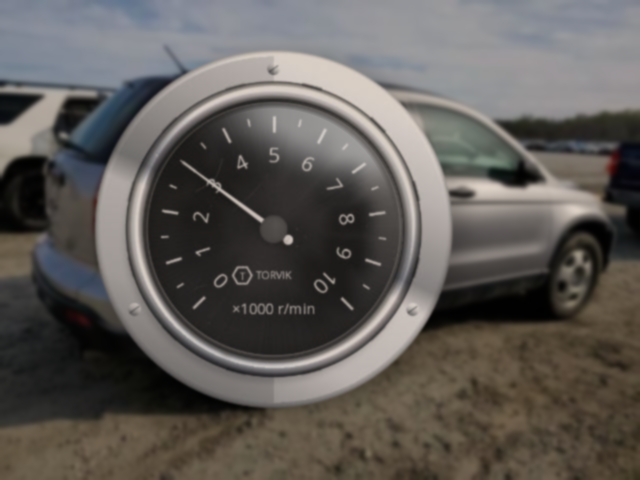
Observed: 3000 (rpm)
